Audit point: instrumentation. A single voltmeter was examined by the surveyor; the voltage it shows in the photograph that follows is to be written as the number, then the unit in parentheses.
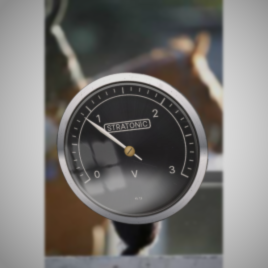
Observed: 0.9 (V)
